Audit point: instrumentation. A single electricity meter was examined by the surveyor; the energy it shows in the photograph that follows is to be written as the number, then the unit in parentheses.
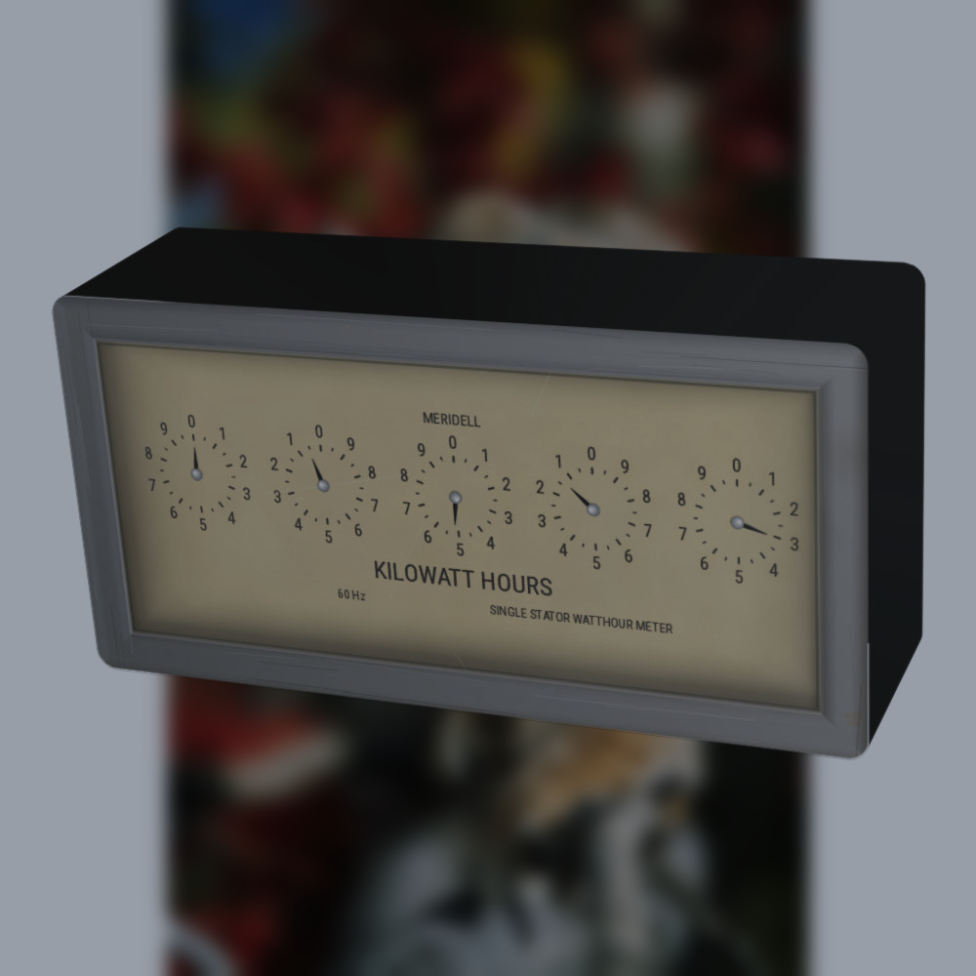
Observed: 513 (kWh)
